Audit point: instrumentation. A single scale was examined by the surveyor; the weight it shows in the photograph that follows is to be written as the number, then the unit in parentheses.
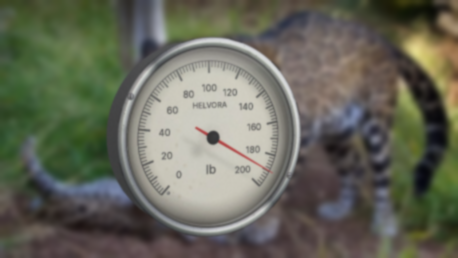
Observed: 190 (lb)
